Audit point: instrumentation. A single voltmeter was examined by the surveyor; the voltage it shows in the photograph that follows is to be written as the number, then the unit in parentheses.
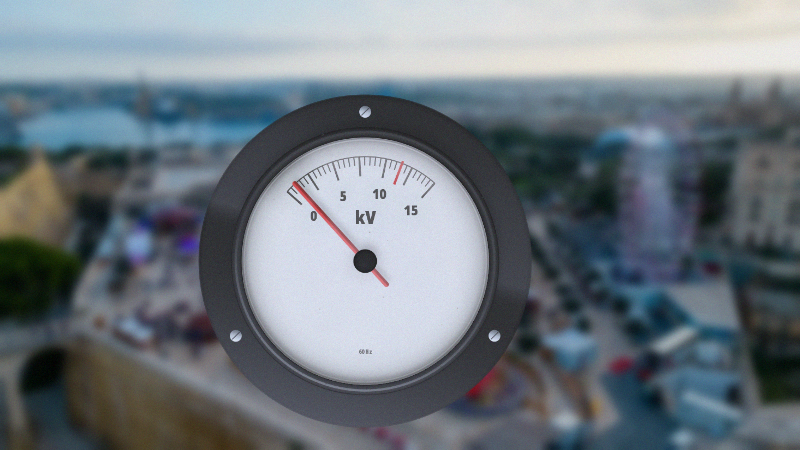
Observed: 1 (kV)
